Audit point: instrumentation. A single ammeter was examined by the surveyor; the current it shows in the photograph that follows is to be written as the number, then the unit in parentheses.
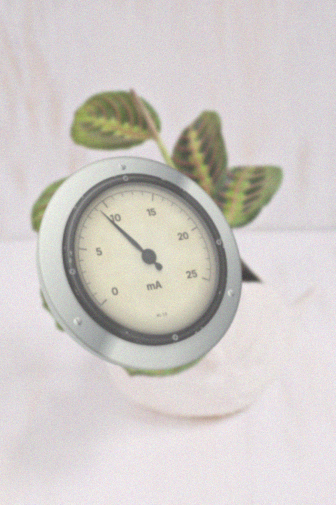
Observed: 9 (mA)
